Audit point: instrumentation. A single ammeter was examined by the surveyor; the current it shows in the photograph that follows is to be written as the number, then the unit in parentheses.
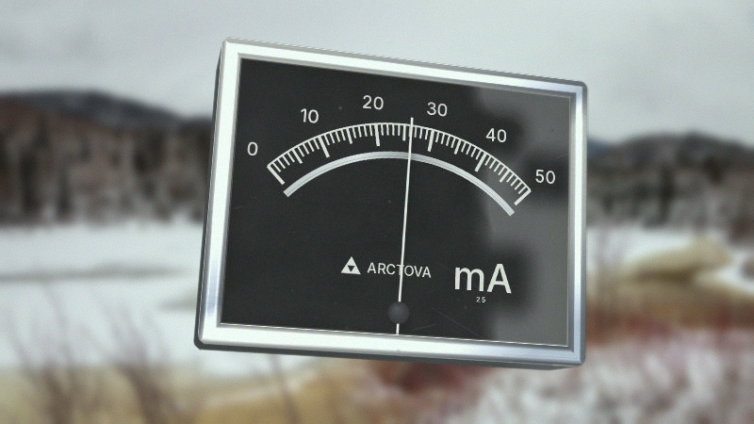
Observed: 26 (mA)
